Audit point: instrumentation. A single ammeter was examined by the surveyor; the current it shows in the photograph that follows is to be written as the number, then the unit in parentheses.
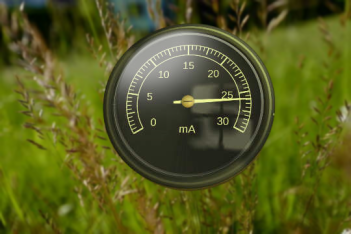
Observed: 26 (mA)
